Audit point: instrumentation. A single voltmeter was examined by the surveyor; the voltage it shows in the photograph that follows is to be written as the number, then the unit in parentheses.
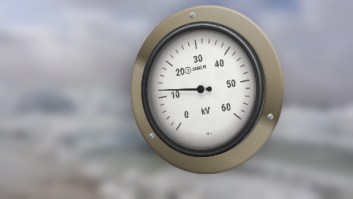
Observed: 12 (kV)
